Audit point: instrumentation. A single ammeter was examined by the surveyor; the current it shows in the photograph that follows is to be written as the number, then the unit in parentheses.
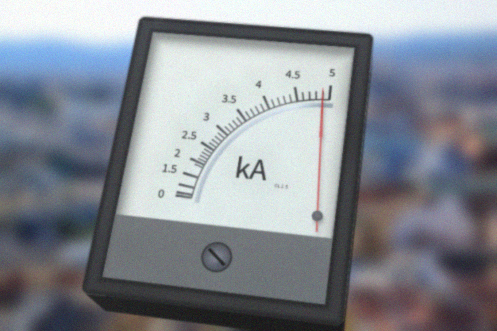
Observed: 4.9 (kA)
